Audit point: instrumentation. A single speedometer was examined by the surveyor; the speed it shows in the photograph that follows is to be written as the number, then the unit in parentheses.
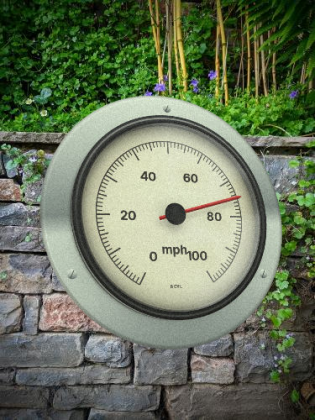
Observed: 75 (mph)
